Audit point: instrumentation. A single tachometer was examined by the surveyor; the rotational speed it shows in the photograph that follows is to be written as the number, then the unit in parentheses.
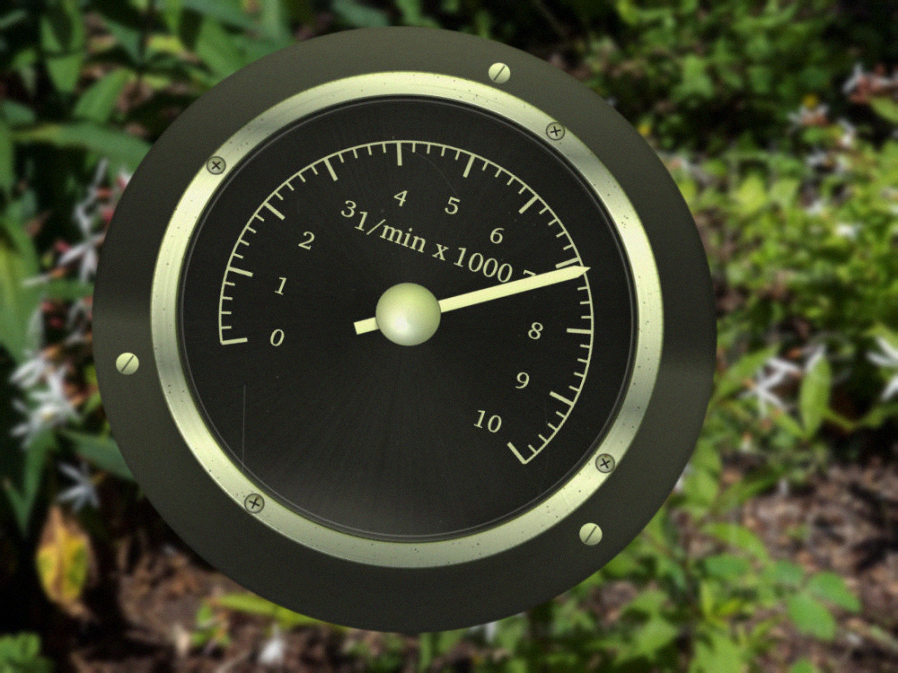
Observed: 7200 (rpm)
